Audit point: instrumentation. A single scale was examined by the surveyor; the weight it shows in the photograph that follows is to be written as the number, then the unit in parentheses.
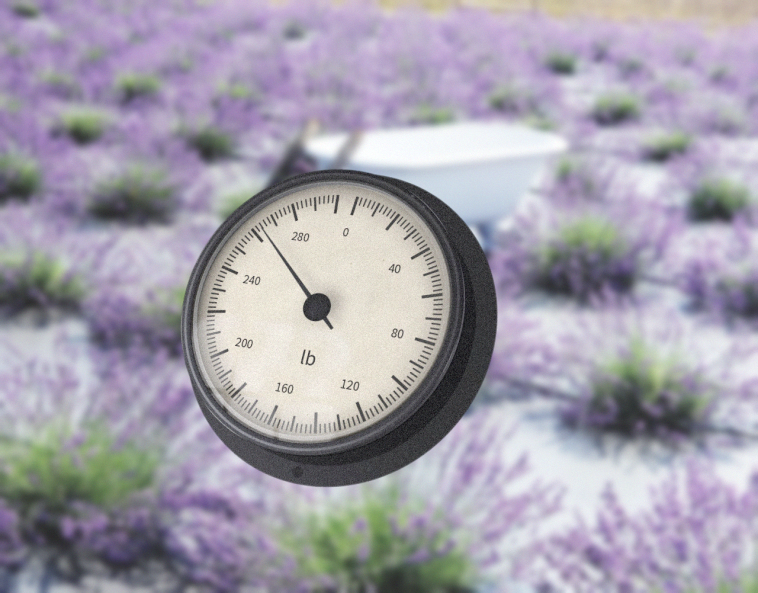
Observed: 264 (lb)
